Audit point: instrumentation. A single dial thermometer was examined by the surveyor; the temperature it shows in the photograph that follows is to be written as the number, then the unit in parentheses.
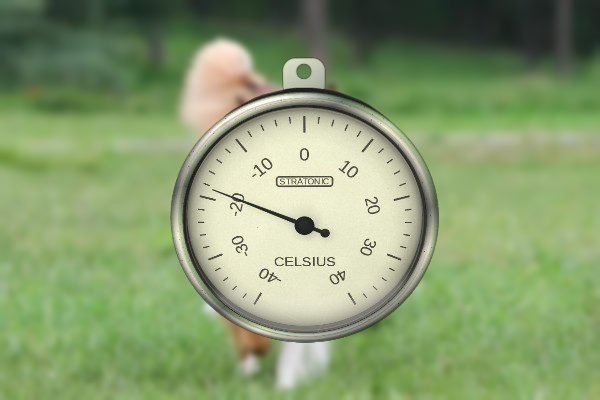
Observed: -18 (°C)
